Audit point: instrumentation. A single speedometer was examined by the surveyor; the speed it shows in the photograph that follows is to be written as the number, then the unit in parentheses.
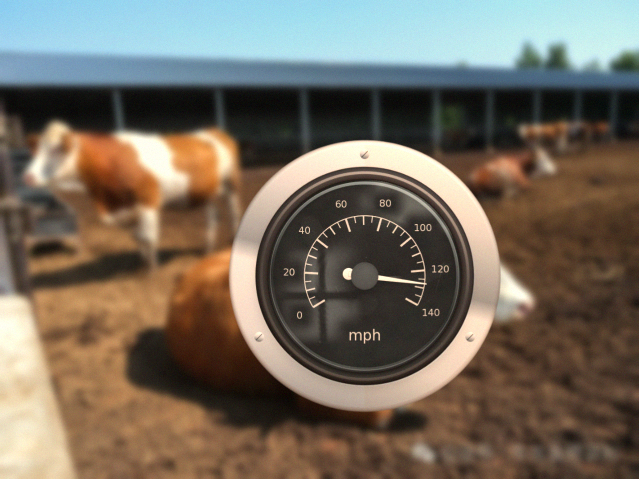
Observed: 127.5 (mph)
